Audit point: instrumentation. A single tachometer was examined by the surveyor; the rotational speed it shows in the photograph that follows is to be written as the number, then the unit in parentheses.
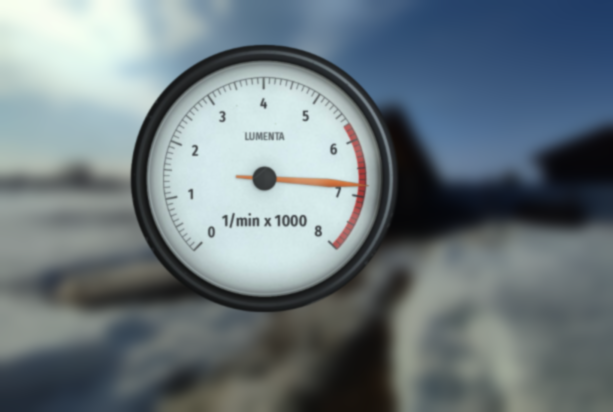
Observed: 6800 (rpm)
